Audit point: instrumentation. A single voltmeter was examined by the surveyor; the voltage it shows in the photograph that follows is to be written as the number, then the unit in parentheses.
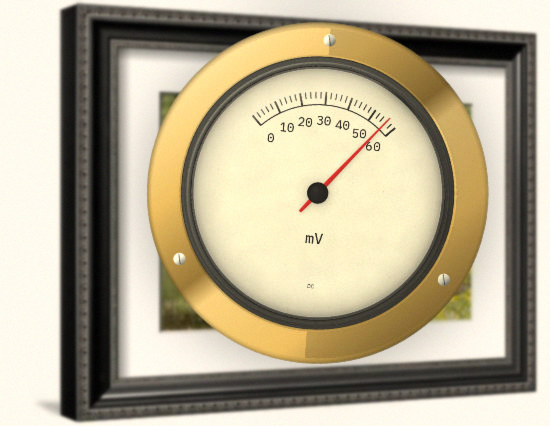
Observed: 56 (mV)
